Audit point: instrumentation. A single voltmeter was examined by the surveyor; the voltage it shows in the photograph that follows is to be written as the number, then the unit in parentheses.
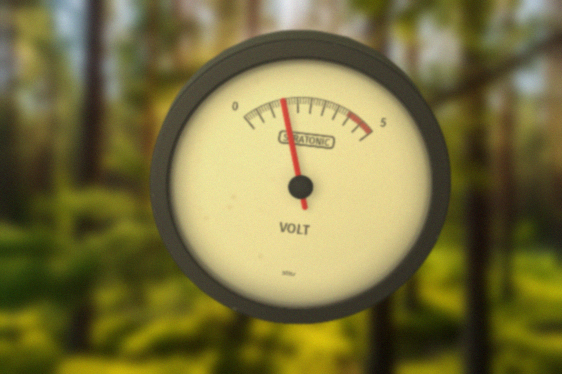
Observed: 1.5 (V)
